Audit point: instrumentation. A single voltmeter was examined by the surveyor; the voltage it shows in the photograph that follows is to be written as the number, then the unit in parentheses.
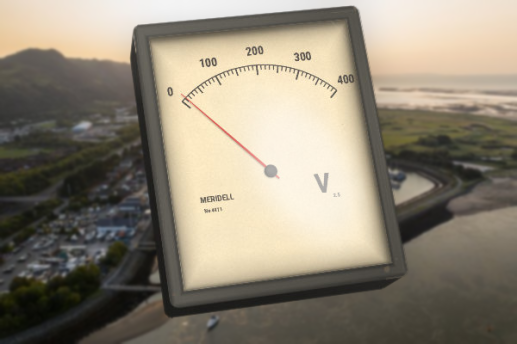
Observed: 10 (V)
